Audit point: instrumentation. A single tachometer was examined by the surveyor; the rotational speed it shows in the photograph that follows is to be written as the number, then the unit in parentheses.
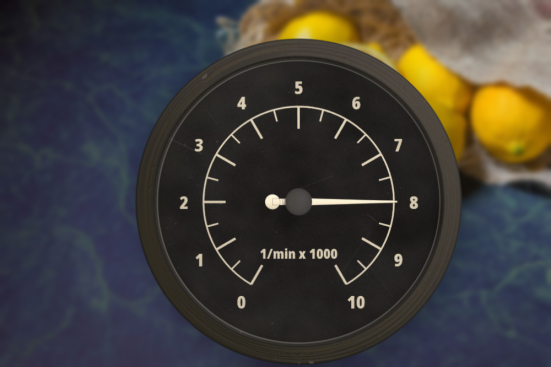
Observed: 8000 (rpm)
